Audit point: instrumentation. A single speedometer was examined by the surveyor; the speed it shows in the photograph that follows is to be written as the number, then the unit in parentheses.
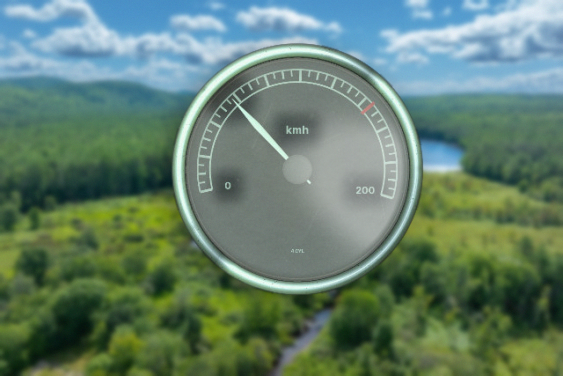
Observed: 57.5 (km/h)
